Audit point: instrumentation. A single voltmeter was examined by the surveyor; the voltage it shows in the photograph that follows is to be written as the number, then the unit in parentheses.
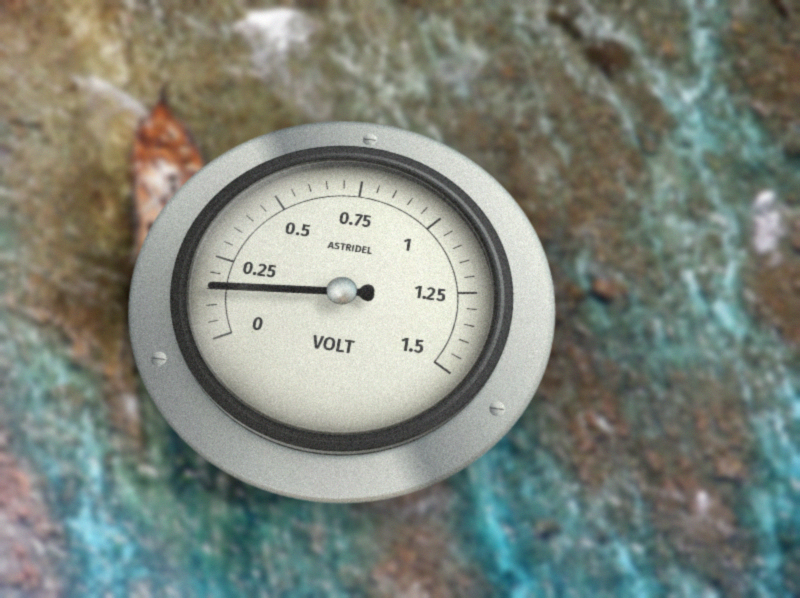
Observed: 0.15 (V)
